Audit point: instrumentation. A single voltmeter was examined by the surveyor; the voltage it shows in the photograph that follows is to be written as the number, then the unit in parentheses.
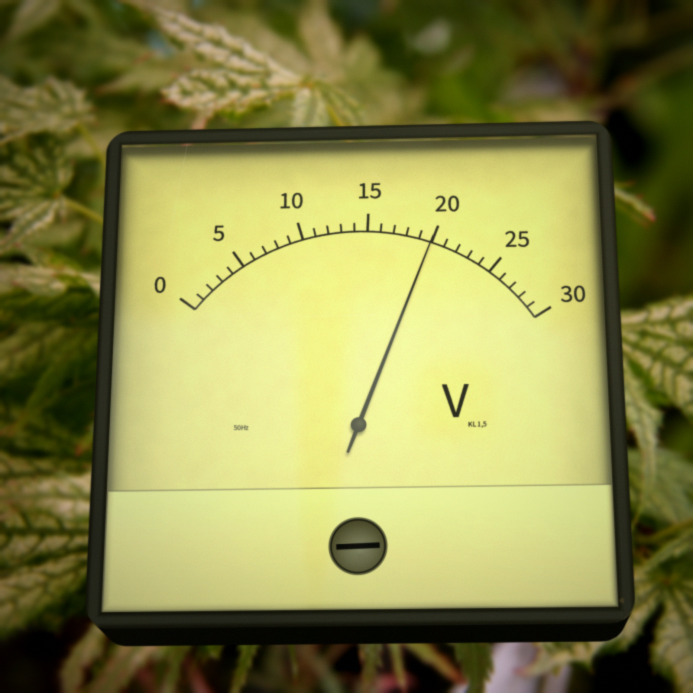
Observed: 20 (V)
